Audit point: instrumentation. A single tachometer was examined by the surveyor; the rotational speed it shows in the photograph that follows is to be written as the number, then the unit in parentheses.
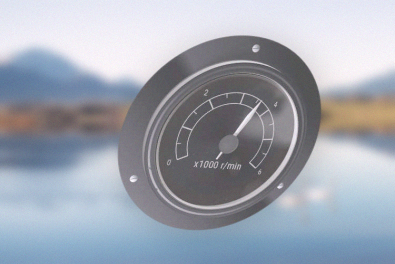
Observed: 3500 (rpm)
